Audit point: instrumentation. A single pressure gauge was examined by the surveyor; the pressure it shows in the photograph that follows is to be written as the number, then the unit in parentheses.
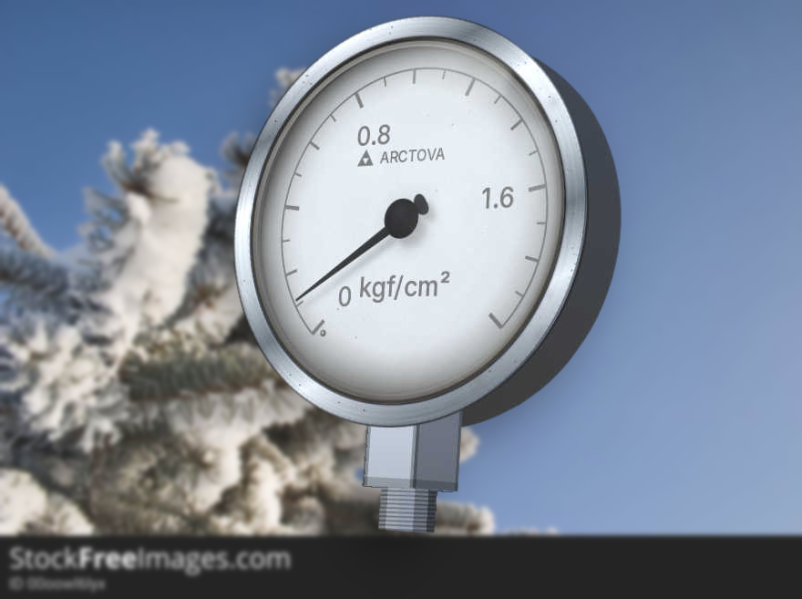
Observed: 0.1 (kg/cm²)
